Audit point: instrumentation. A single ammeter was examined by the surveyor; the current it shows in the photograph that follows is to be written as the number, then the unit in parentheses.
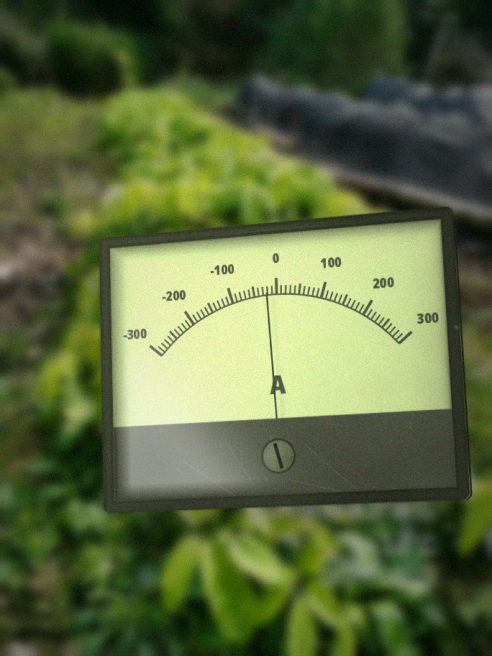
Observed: -20 (A)
